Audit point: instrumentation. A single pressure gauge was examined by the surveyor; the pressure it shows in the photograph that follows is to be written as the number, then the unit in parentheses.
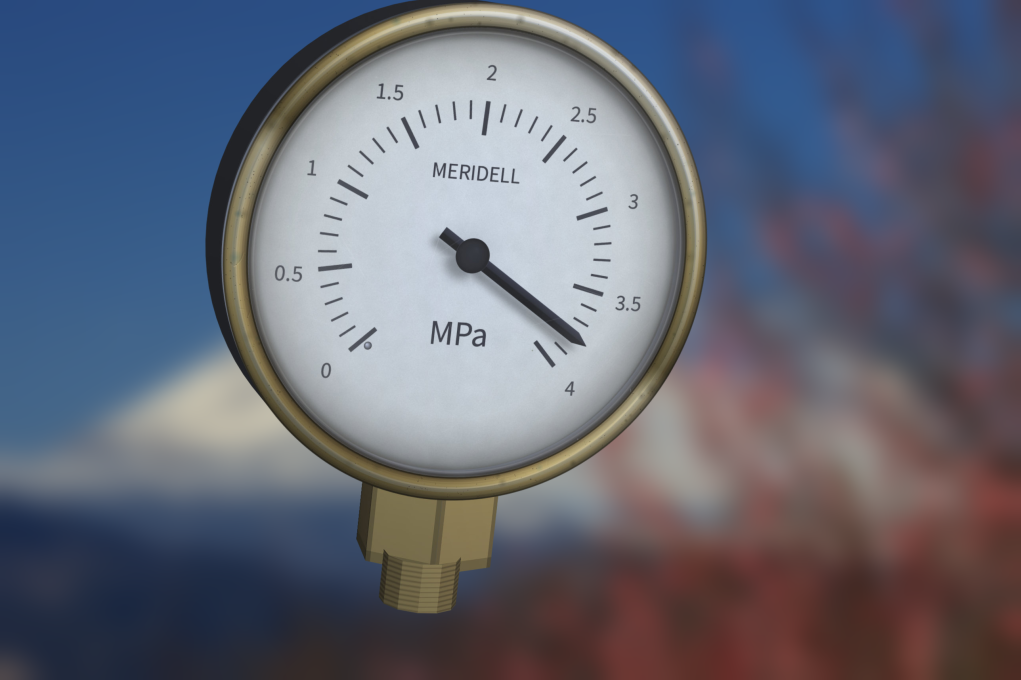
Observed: 3.8 (MPa)
